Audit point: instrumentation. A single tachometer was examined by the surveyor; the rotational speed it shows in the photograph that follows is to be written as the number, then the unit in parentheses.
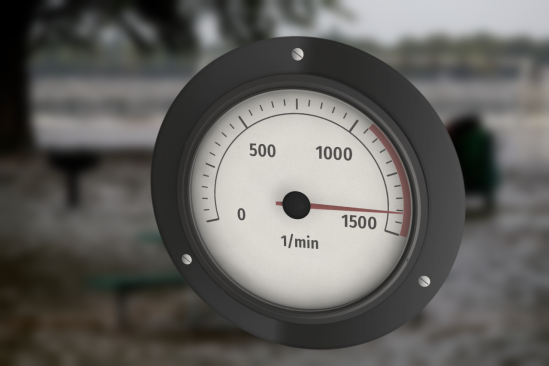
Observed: 1400 (rpm)
